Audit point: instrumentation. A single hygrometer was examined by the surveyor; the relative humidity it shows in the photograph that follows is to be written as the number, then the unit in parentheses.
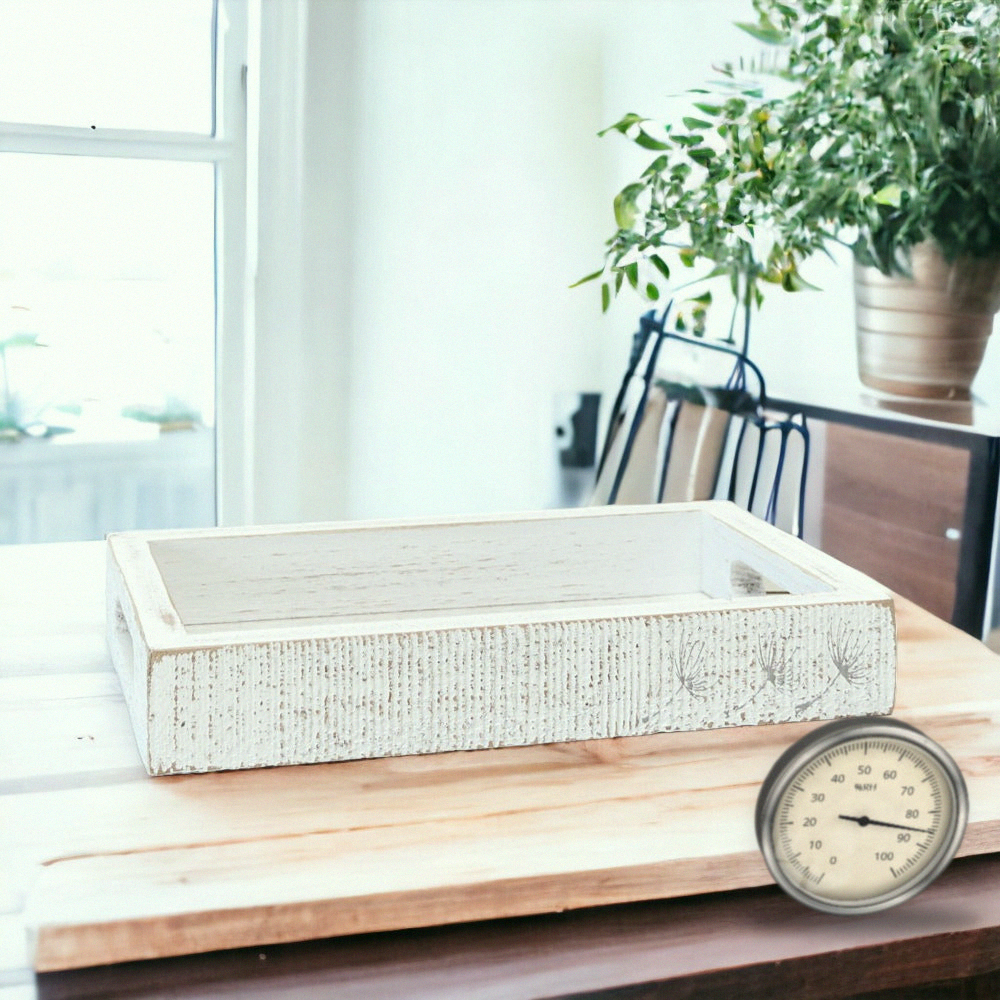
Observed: 85 (%)
